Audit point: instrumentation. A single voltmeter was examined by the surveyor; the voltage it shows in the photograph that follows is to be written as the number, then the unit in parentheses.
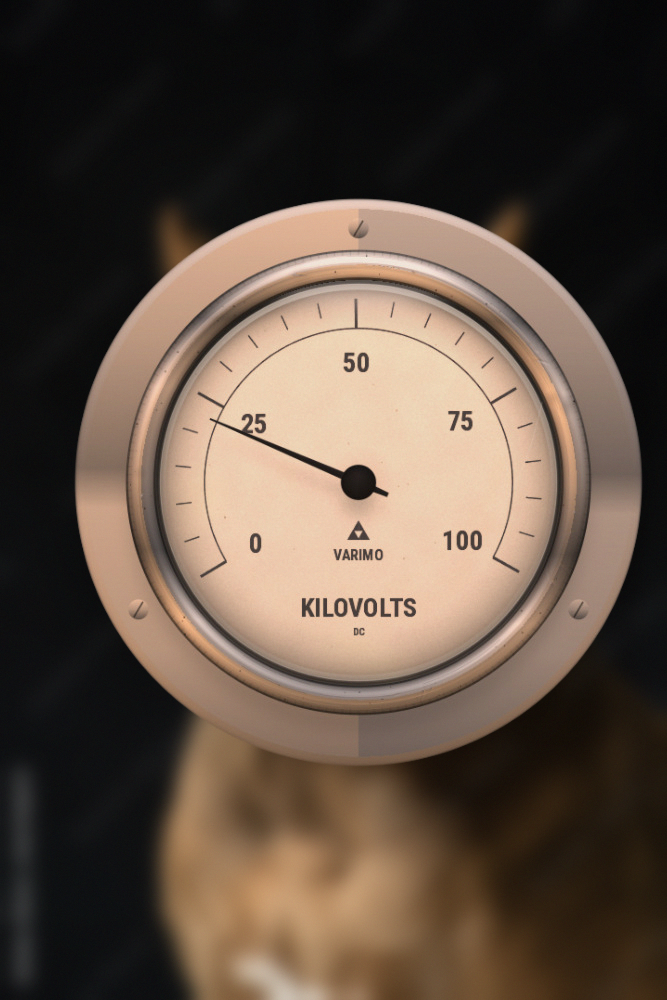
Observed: 22.5 (kV)
